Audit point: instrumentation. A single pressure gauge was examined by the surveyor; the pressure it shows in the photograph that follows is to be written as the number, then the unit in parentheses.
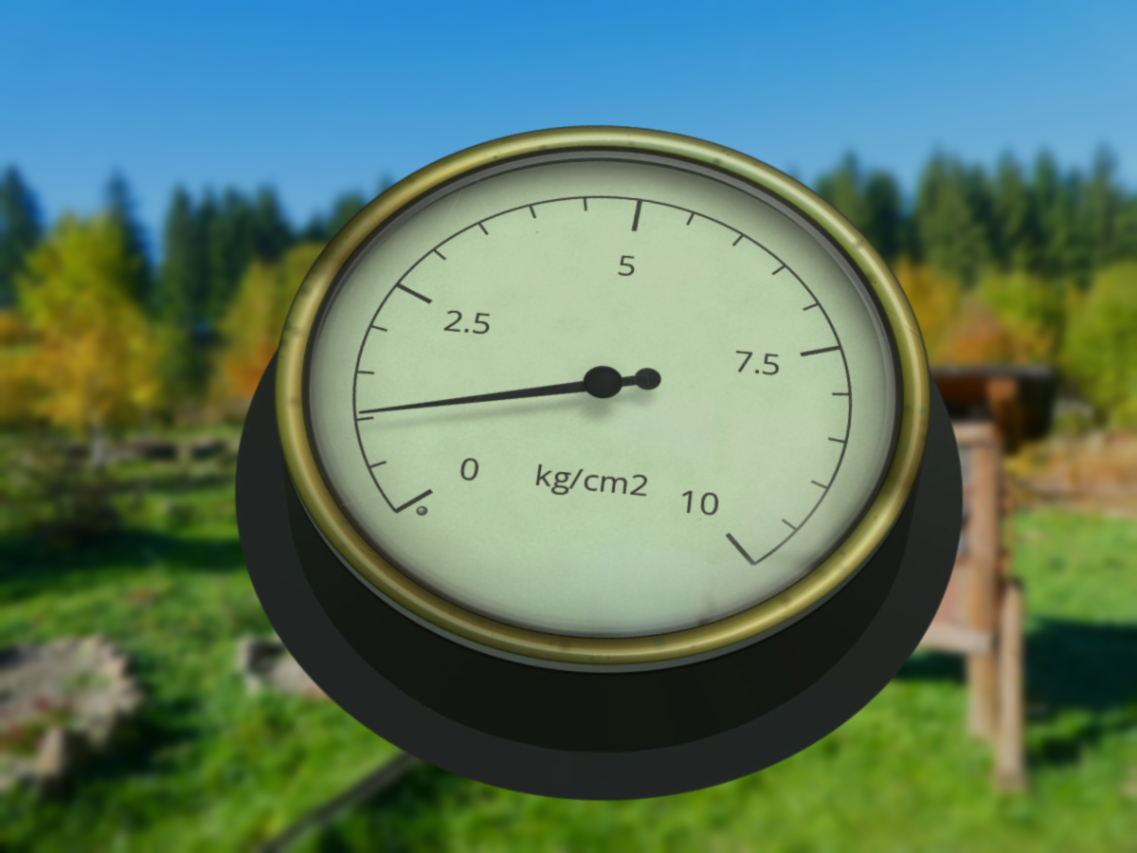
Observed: 1 (kg/cm²)
